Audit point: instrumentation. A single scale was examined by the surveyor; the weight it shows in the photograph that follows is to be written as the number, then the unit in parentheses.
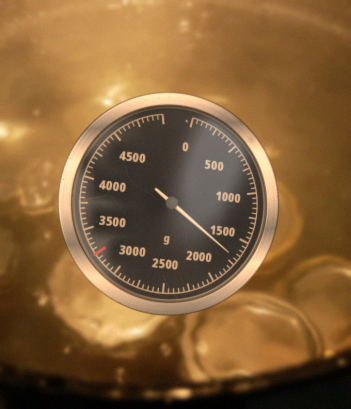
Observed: 1700 (g)
